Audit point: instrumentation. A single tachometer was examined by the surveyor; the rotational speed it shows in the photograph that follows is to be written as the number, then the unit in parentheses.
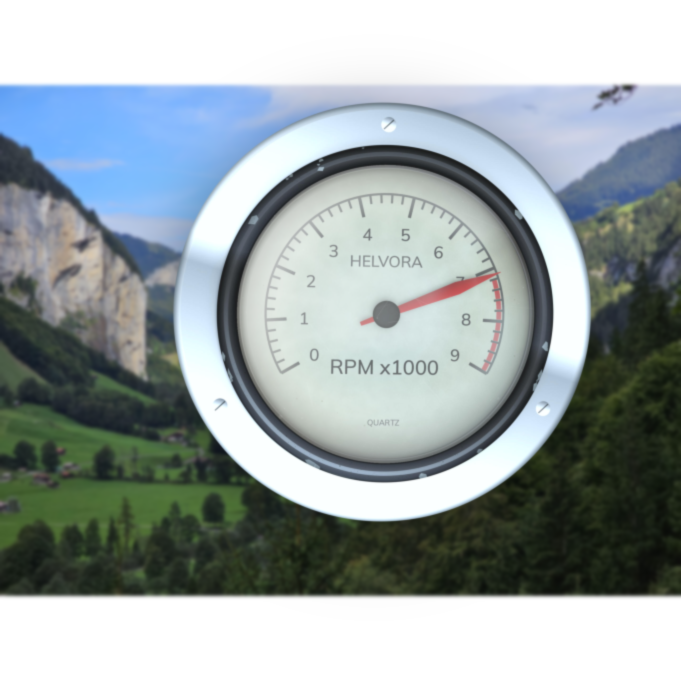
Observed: 7100 (rpm)
